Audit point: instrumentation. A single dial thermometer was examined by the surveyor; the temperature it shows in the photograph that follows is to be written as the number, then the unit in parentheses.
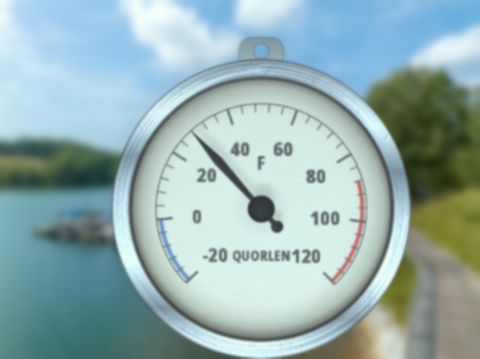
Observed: 28 (°F)
